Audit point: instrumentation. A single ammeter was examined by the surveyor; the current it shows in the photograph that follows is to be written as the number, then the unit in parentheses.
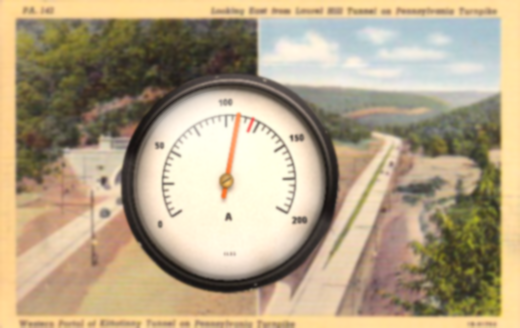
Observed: 110 (A)
